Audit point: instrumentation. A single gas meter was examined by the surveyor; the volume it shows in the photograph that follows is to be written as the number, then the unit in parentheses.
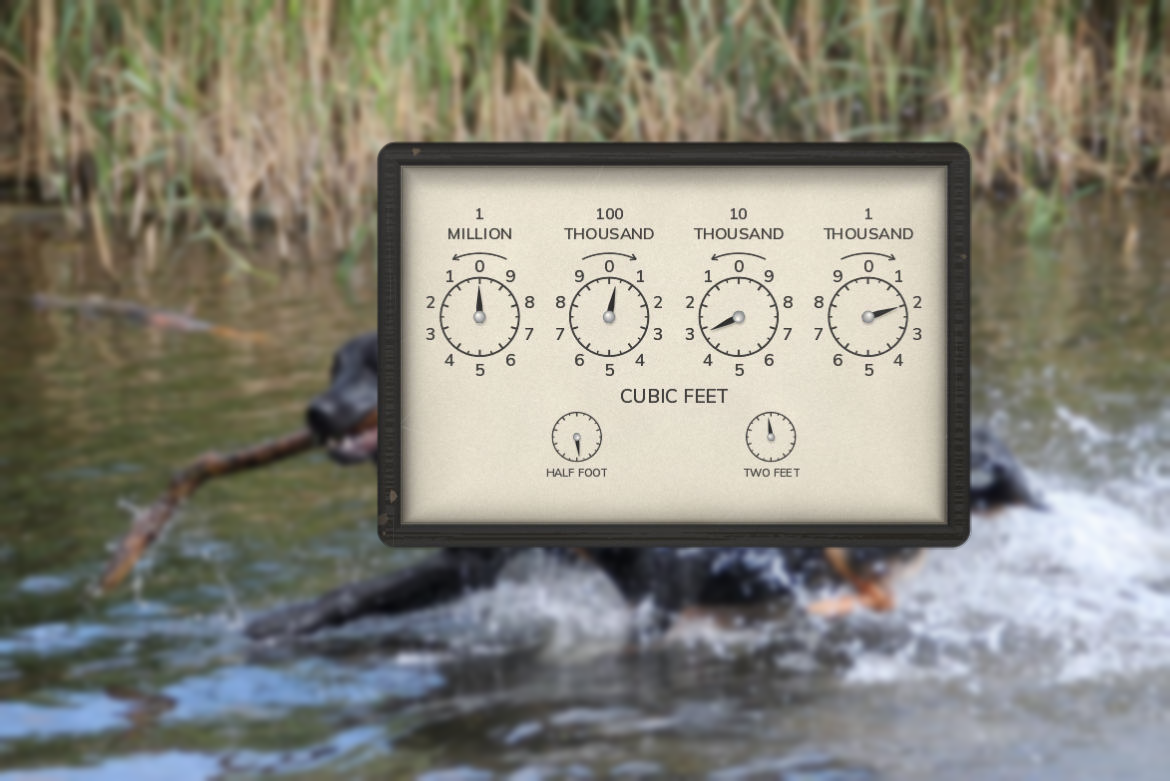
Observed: 3200 (ft³)
